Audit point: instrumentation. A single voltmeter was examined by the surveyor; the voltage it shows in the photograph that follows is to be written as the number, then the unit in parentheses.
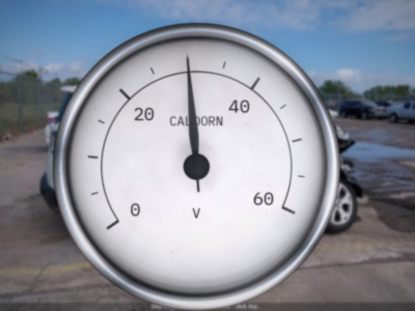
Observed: 30 (V)
